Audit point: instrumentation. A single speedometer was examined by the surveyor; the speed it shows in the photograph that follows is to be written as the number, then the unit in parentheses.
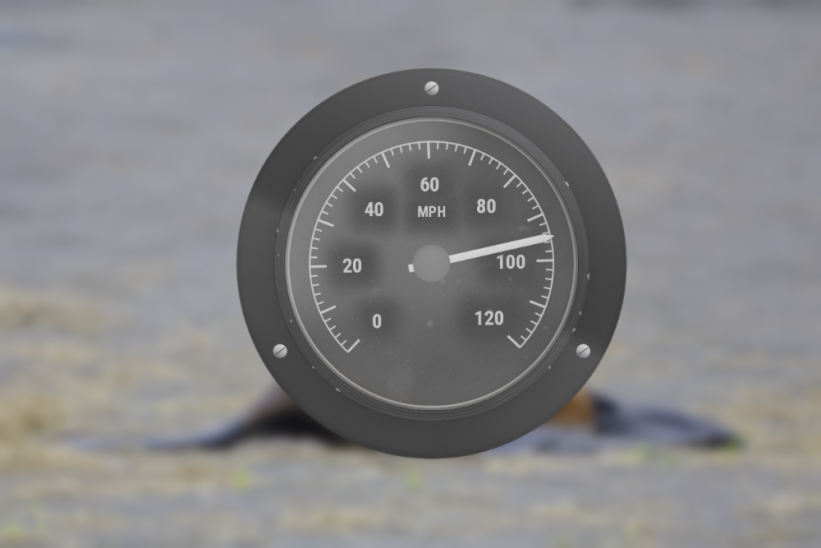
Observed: 95 (mph)
